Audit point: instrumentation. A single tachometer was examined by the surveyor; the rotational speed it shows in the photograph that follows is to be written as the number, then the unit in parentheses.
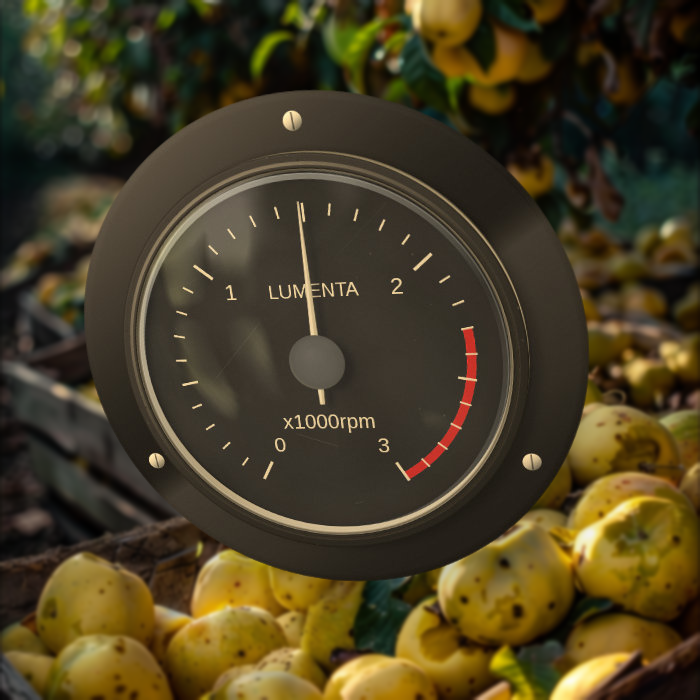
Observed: 1500 (rpm)
